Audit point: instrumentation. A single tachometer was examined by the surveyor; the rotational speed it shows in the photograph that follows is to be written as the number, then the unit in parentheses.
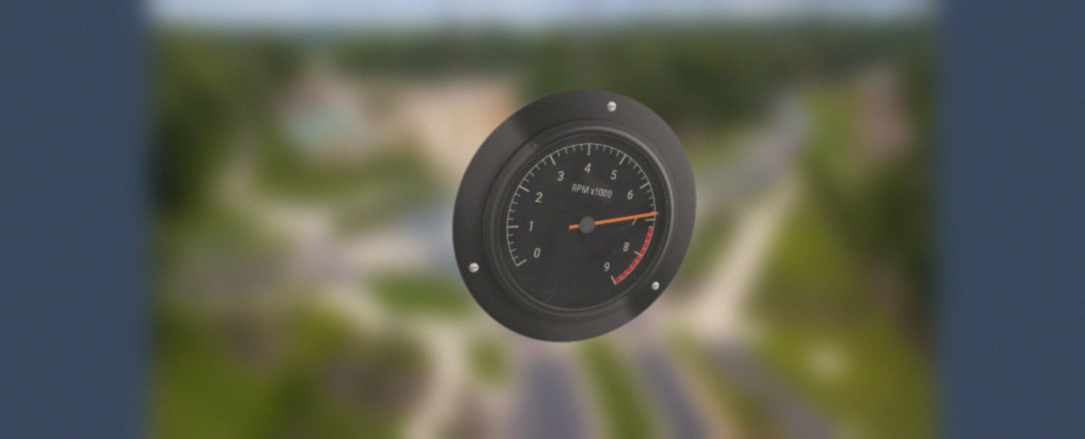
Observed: 6800 (rpm)
